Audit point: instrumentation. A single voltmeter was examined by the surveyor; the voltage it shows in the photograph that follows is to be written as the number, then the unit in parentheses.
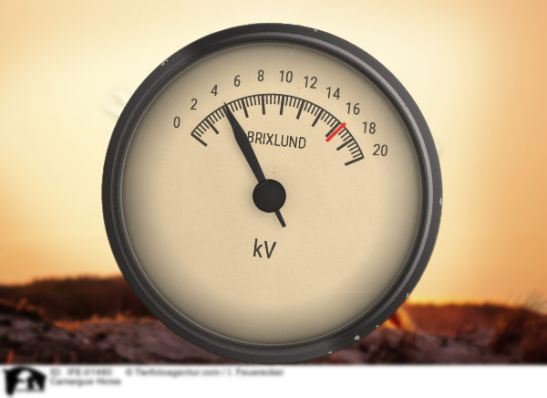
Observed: 4.4 (kV)
